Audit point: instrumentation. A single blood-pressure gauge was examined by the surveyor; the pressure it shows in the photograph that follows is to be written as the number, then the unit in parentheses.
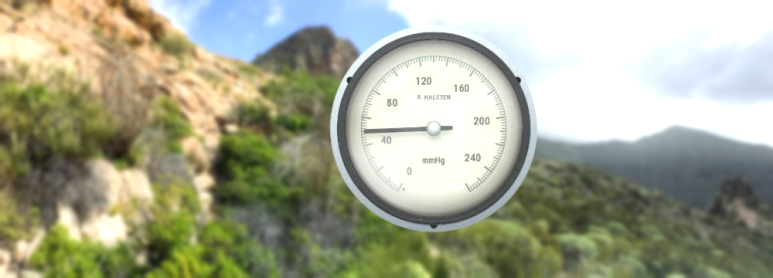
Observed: 50 (mmHg)
